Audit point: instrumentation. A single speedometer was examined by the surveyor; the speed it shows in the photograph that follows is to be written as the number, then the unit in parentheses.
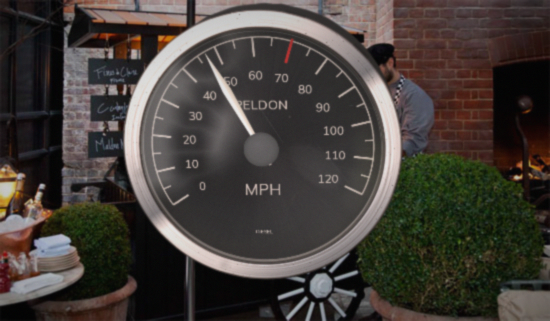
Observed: 47.5 (mph)
